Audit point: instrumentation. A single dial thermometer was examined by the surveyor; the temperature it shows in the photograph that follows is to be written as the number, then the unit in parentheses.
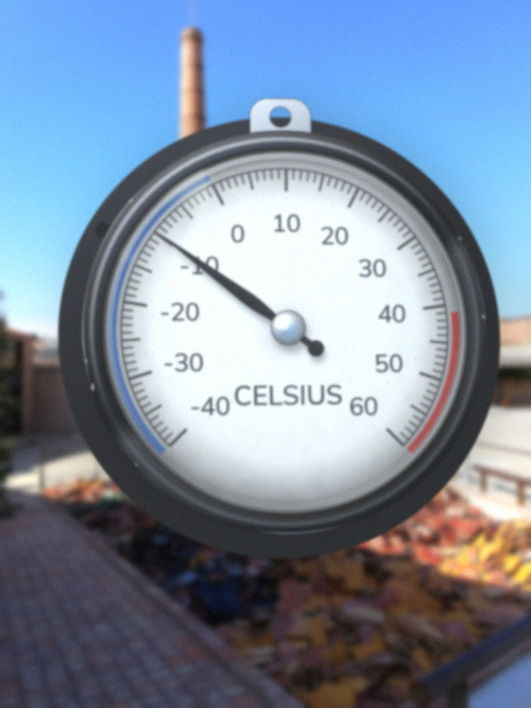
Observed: -10 (°C)
